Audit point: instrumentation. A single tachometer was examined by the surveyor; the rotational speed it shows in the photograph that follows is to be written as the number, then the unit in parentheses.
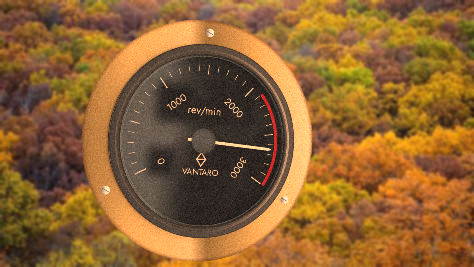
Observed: 2650 (rpm)
